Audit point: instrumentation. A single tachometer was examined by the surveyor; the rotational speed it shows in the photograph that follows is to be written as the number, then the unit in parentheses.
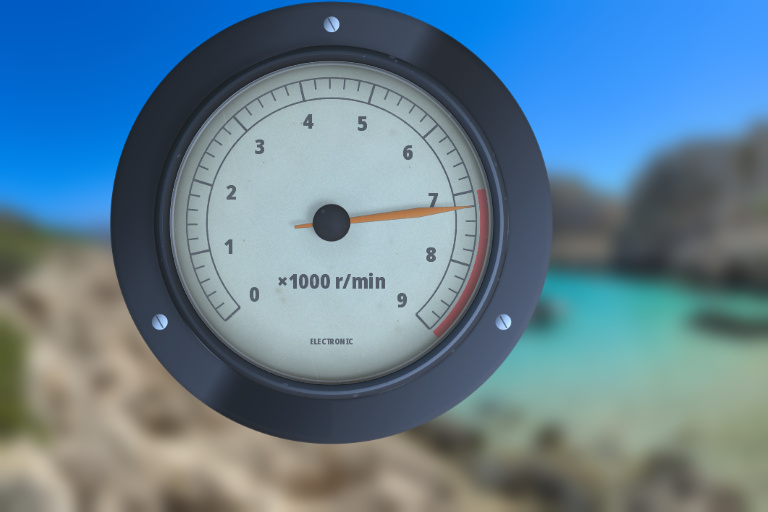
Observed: 7200 (rpm)
